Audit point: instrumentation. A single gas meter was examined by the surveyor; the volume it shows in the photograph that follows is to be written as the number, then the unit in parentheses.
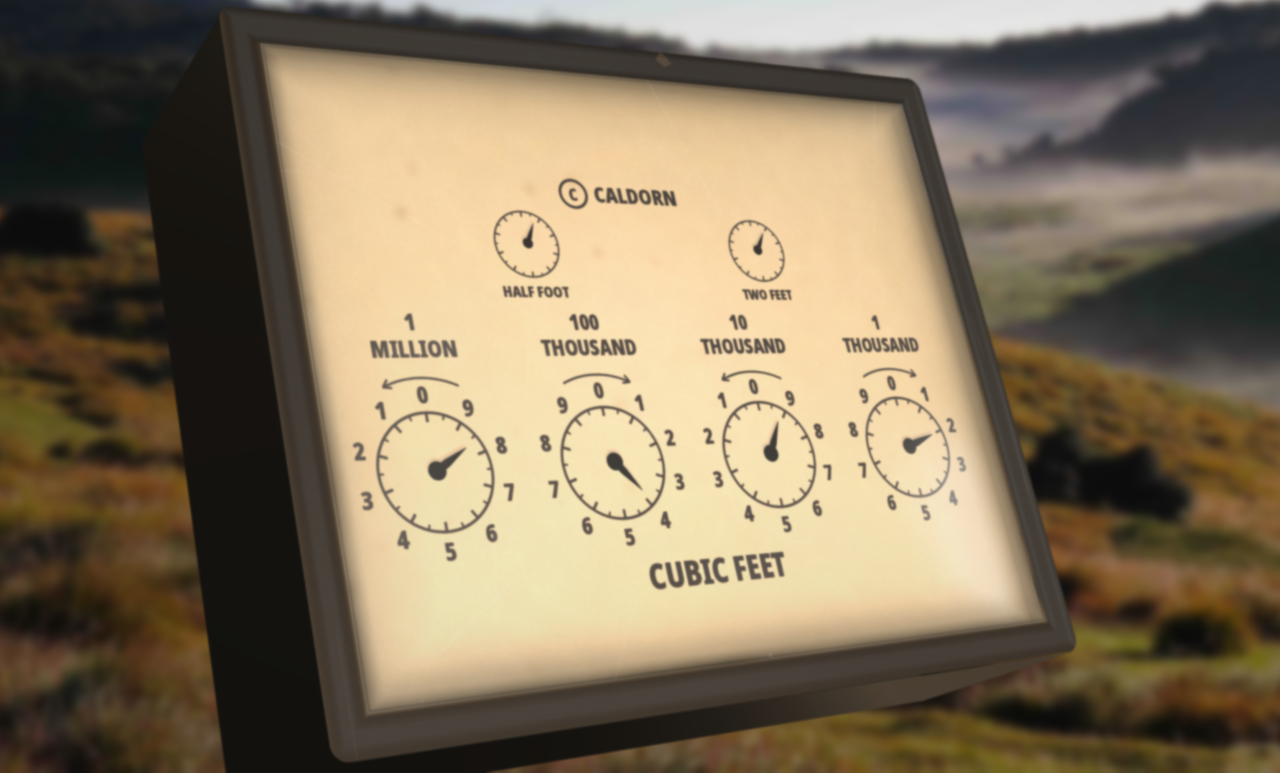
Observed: 839200 (ft³)
